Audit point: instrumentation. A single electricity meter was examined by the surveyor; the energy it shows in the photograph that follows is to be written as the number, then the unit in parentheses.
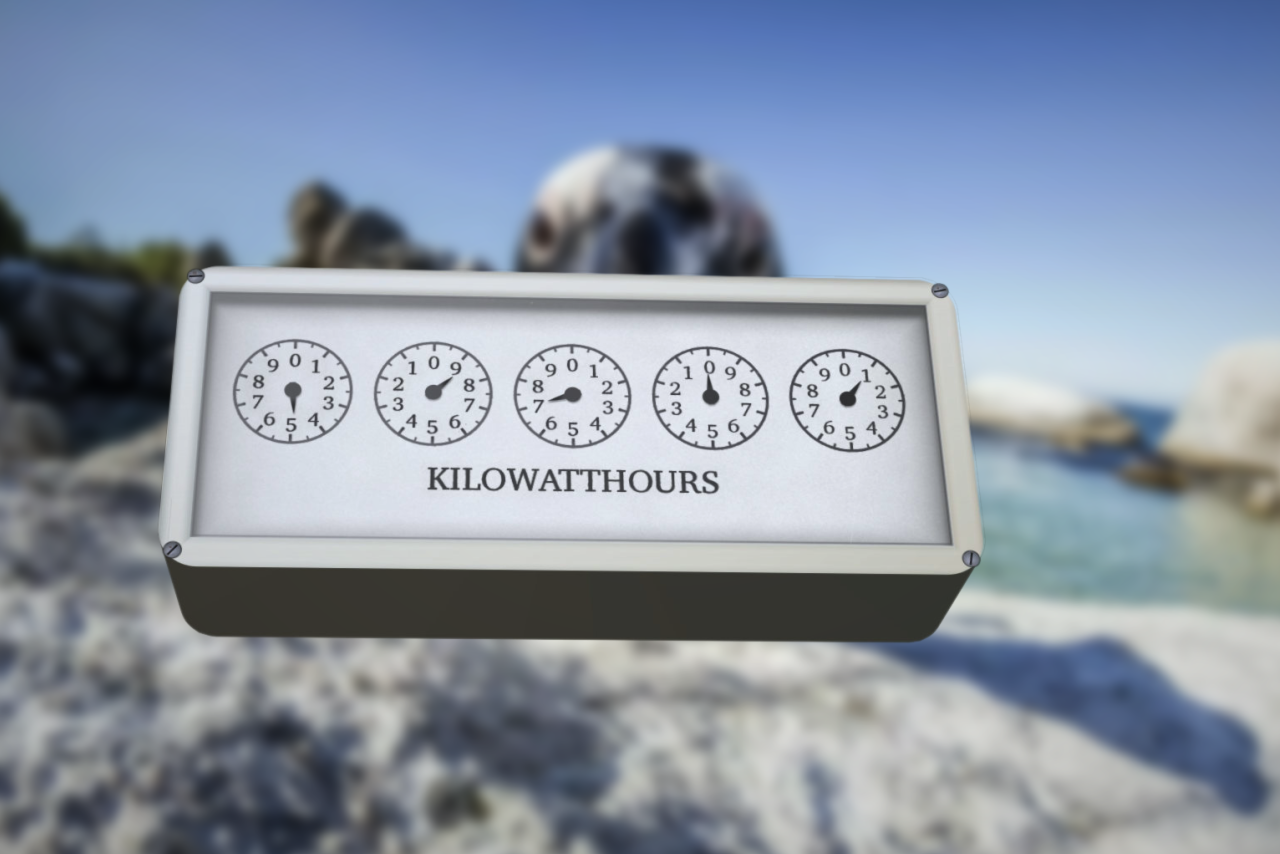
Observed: 48701 (kWh)
